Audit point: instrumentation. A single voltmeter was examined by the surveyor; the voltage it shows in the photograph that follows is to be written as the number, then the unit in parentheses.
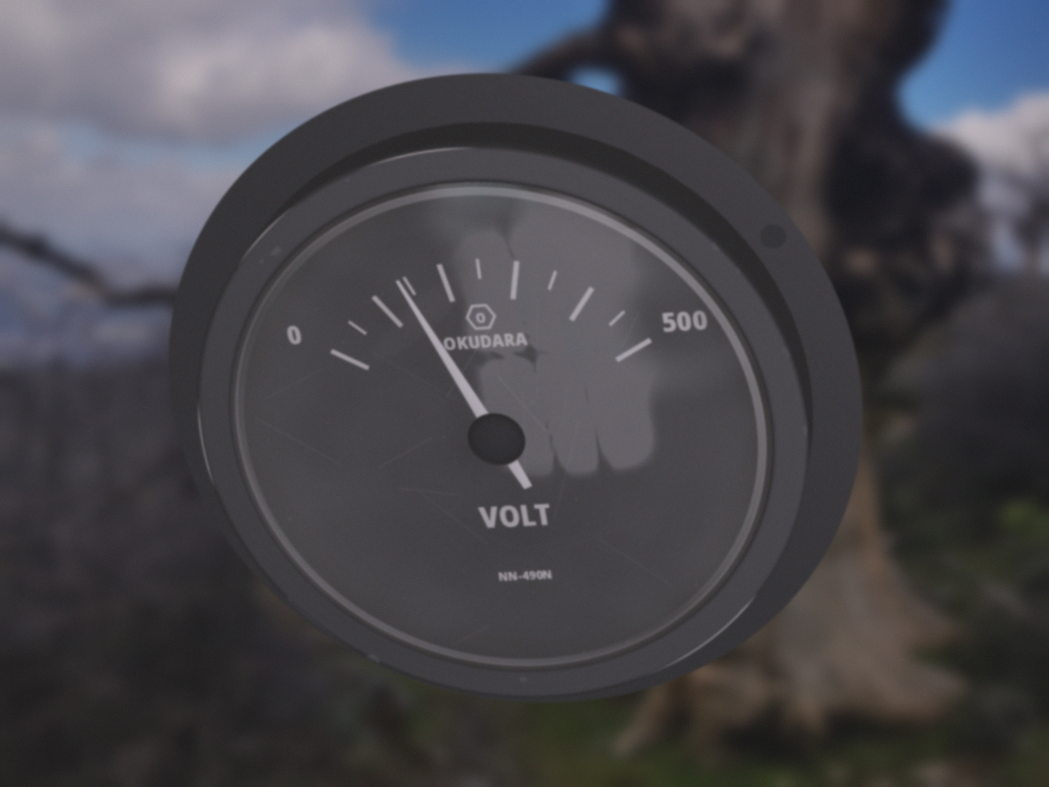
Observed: 150 (V)
